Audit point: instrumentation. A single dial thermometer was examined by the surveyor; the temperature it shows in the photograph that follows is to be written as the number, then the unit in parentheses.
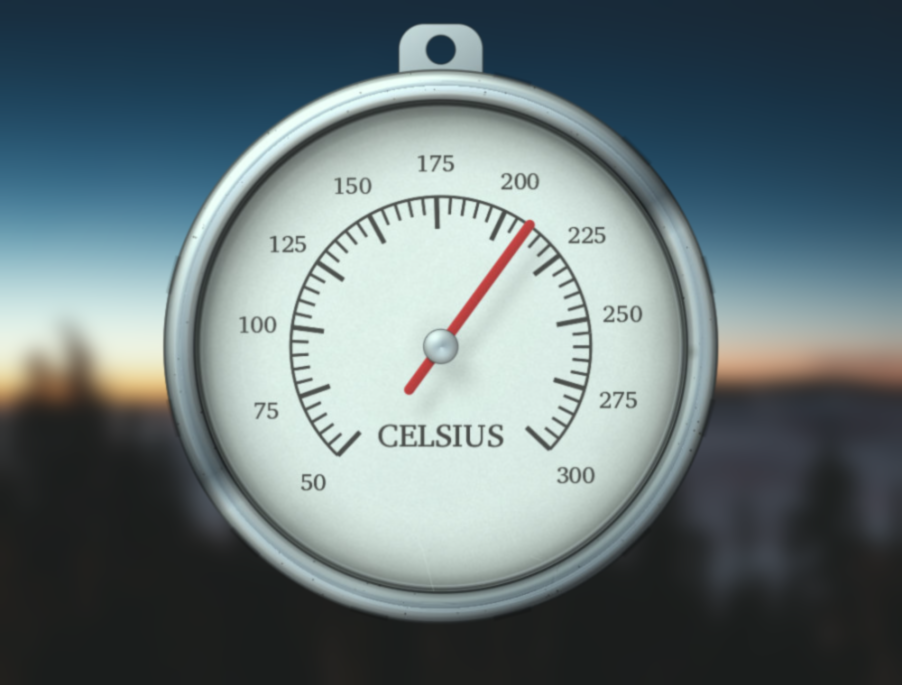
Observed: 210 (°C)
